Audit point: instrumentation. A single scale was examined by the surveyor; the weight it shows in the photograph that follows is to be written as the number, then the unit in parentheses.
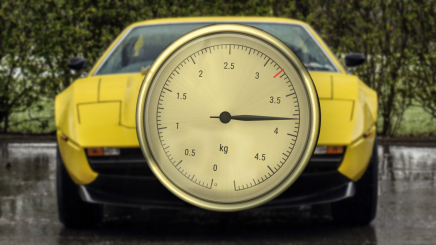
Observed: 3.8 (kg)
